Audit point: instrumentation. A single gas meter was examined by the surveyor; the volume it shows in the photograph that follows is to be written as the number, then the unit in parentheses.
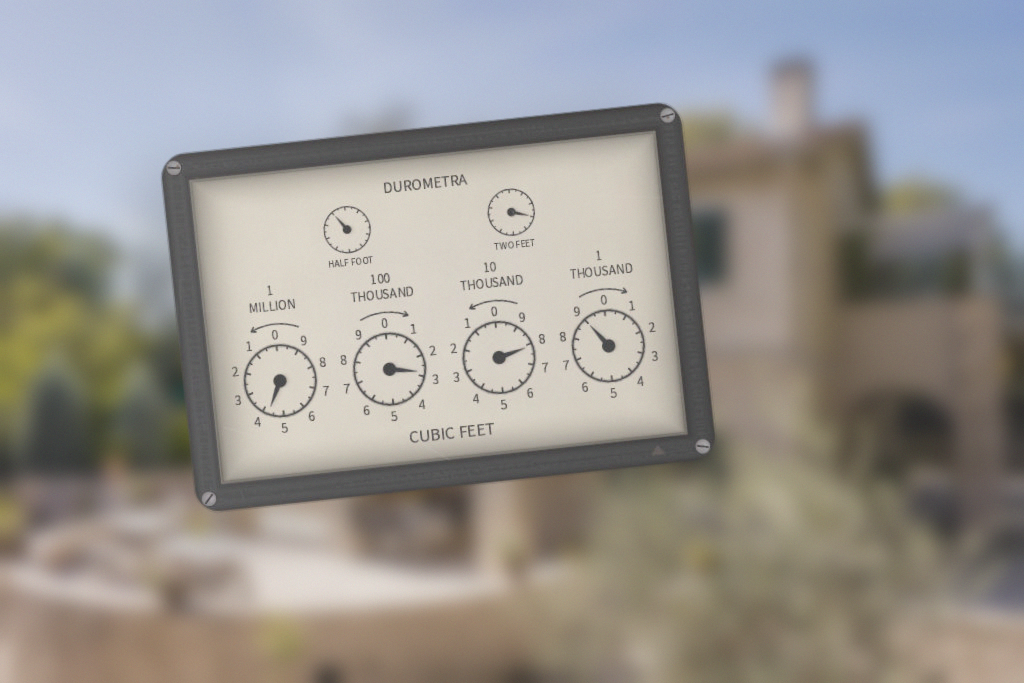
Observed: 427900 (ft³)
